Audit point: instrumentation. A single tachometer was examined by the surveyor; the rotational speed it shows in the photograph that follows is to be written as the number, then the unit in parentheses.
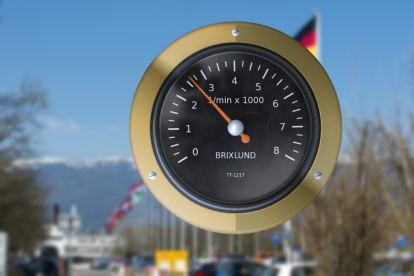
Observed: 2625 (rpm)
